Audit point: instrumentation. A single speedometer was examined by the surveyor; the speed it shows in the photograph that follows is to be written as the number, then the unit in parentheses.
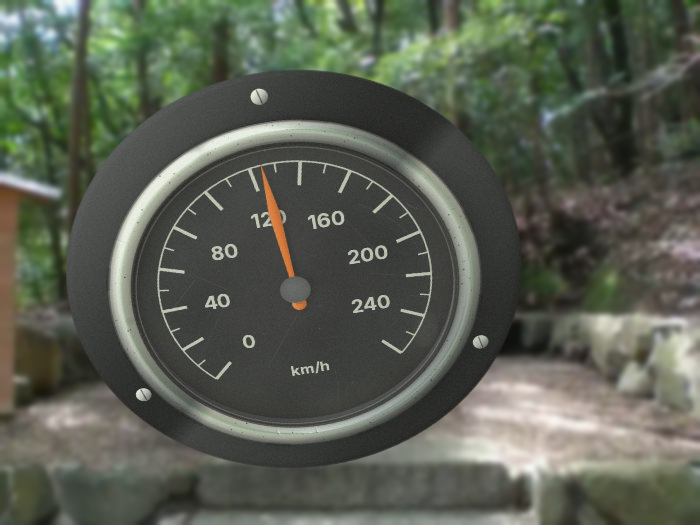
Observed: 125 (km/h)
